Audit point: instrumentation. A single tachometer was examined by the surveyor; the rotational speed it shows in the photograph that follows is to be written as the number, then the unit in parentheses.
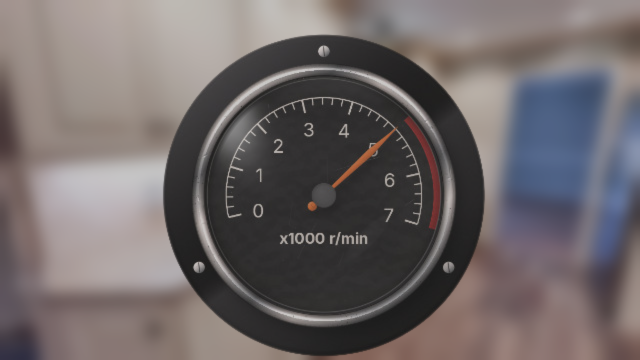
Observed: 5000 (rpm)
